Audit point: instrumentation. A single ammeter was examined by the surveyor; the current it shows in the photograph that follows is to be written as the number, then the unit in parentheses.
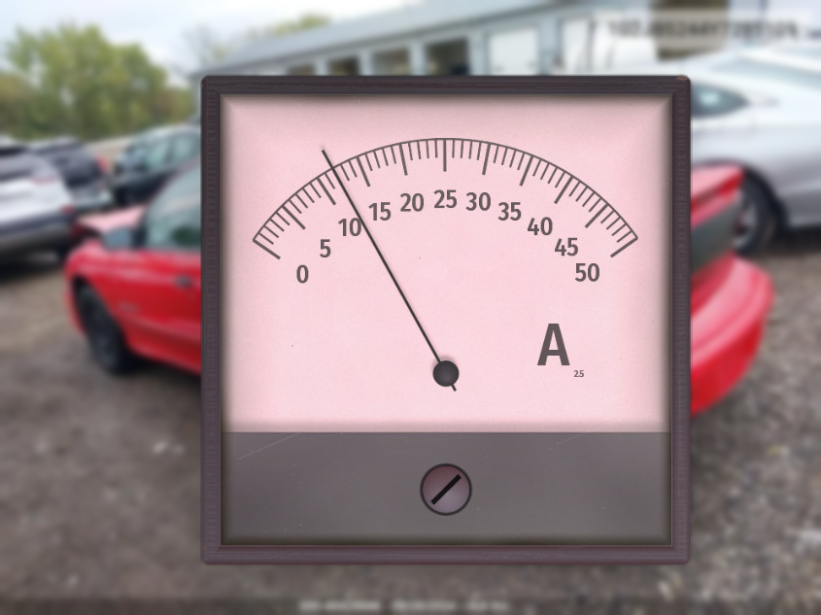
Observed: 12 (A)
